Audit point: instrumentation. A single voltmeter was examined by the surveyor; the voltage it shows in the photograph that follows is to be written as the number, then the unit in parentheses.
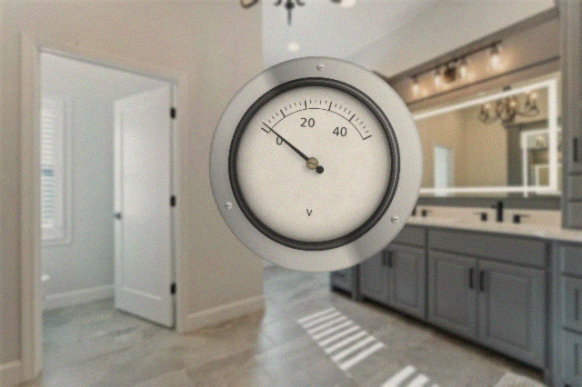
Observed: 2 (V)
